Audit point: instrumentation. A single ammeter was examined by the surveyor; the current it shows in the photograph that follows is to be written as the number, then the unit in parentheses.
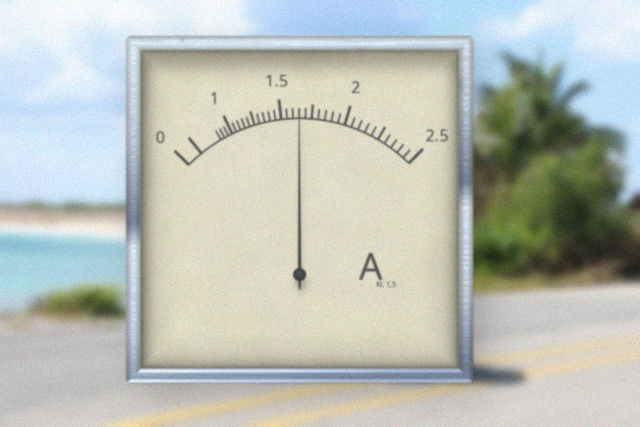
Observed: 1.65 (A)
